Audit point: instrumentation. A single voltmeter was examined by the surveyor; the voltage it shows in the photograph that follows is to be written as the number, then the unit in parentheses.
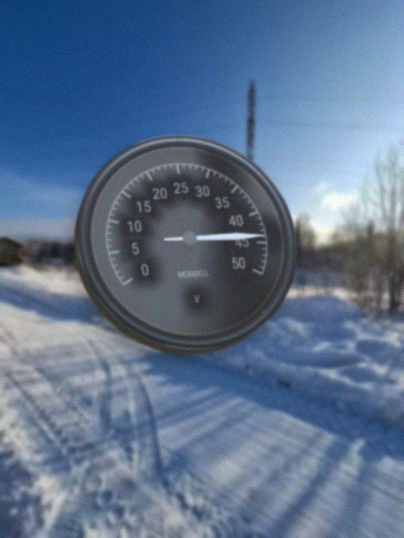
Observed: 44 (V)
